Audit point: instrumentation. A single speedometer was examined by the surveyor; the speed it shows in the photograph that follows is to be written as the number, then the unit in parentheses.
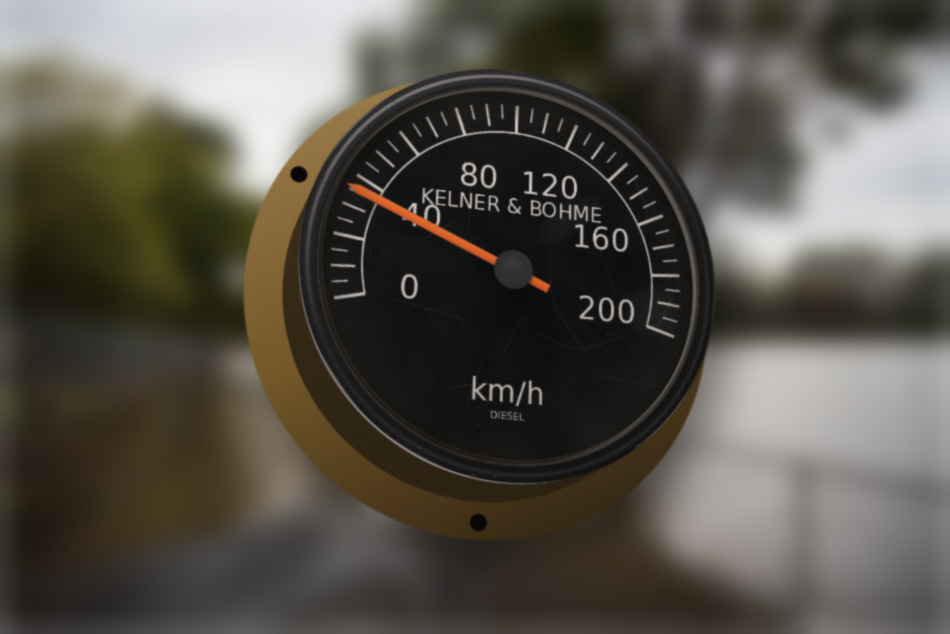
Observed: 35 (km/h)
